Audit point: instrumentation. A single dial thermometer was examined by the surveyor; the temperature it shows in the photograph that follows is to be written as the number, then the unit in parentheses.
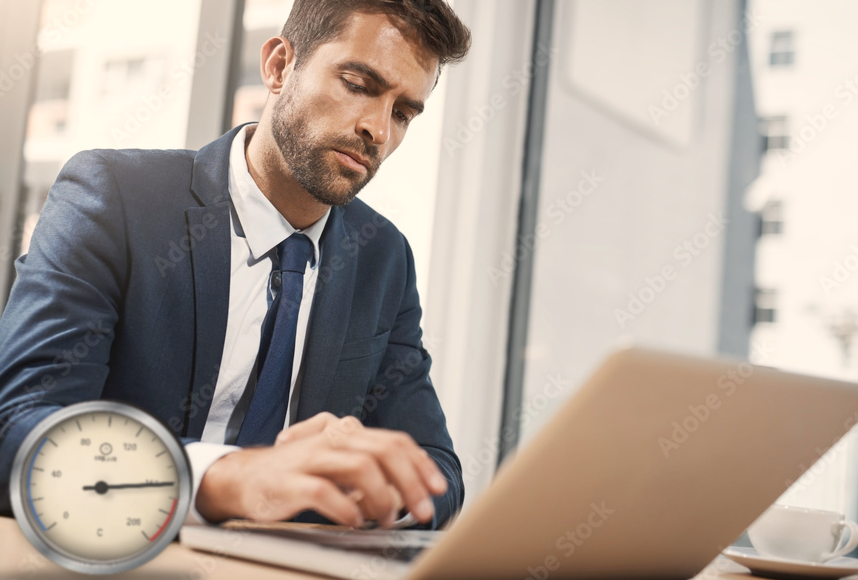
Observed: 160 (°C)
